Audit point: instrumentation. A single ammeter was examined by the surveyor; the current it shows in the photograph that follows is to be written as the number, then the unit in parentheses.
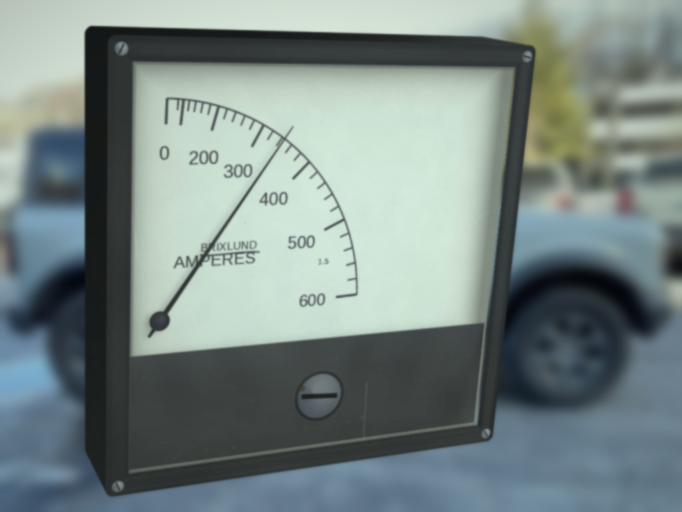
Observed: 340 (A)
